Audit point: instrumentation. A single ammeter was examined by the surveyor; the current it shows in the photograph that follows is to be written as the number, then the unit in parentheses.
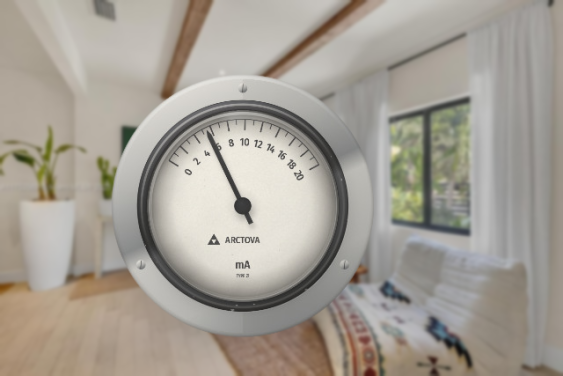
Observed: 5.5 (mA)
